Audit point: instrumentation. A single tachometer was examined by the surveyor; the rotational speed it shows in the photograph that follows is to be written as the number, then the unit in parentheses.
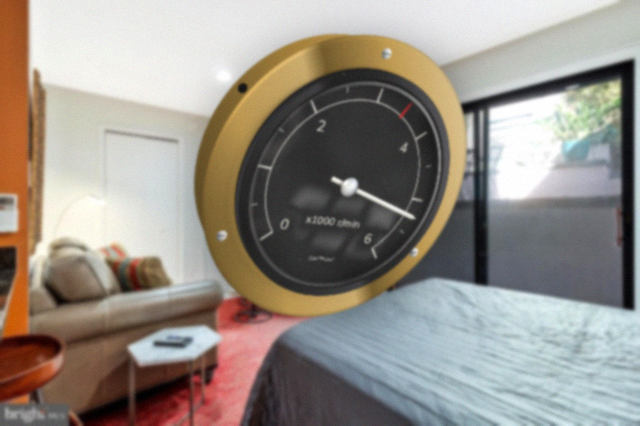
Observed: 5250 (rpm)
